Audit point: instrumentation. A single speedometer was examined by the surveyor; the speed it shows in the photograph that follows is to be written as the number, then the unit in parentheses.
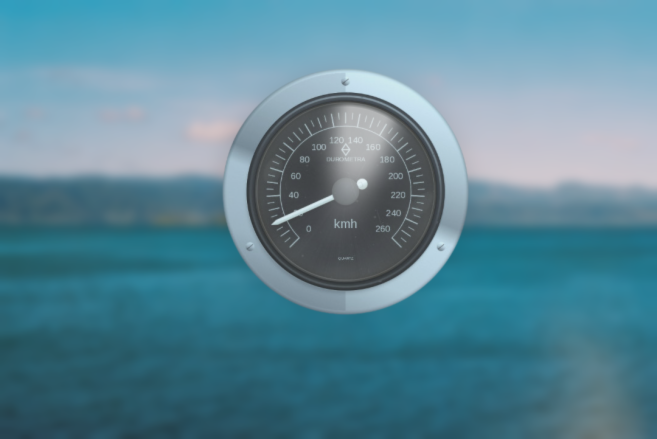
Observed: 20 (km/h)
